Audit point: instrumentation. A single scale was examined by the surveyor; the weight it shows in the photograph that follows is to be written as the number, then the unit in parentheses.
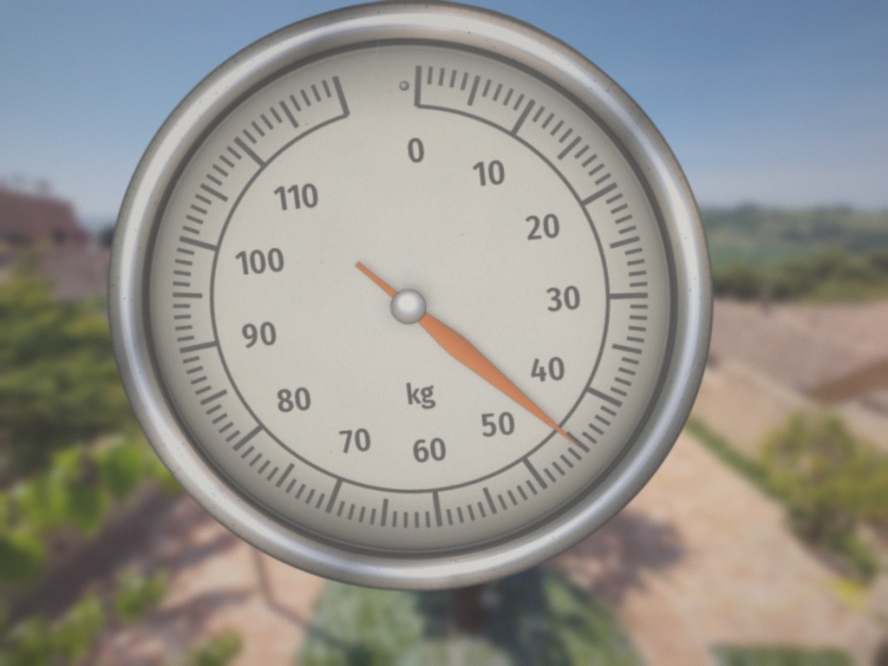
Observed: 45 (kg)
